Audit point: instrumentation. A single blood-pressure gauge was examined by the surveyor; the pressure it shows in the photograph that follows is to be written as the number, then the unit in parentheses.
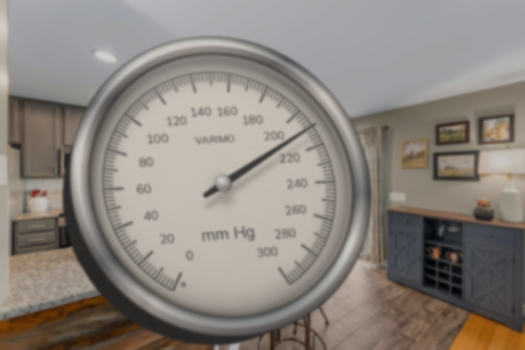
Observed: 210 (mmHg)
